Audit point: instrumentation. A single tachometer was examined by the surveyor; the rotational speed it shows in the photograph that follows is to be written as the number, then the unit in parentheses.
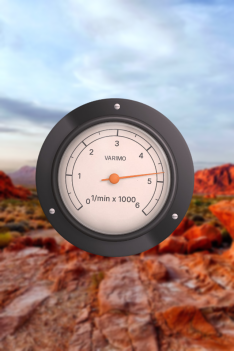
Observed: 4750 (rpm)
